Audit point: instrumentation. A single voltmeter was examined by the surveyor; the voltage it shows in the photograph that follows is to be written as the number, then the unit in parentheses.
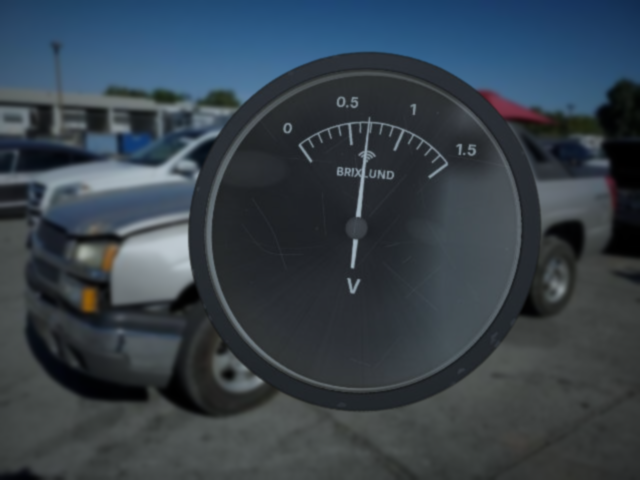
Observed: 0.7 (V)
